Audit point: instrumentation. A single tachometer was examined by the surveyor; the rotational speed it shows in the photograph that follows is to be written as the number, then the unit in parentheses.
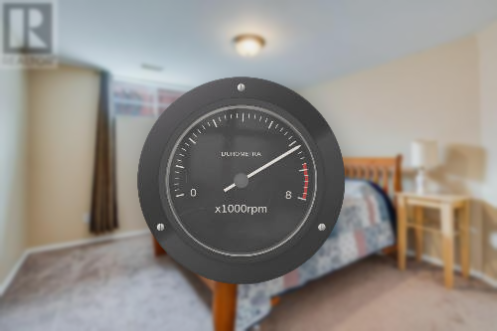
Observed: 6200 (rpm)
